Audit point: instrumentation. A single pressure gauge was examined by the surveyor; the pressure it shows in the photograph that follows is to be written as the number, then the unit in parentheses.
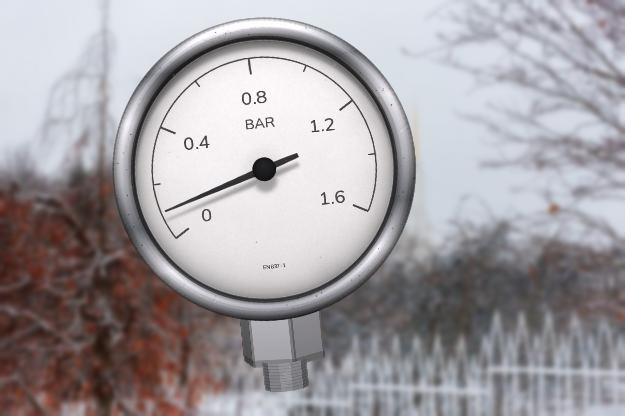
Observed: 0.1 (bar)
